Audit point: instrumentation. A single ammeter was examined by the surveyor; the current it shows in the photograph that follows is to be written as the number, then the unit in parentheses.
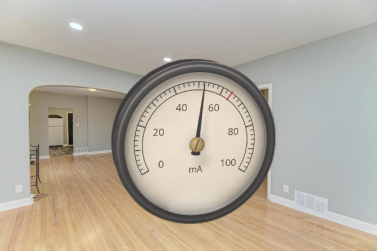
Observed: 52 (mA)
